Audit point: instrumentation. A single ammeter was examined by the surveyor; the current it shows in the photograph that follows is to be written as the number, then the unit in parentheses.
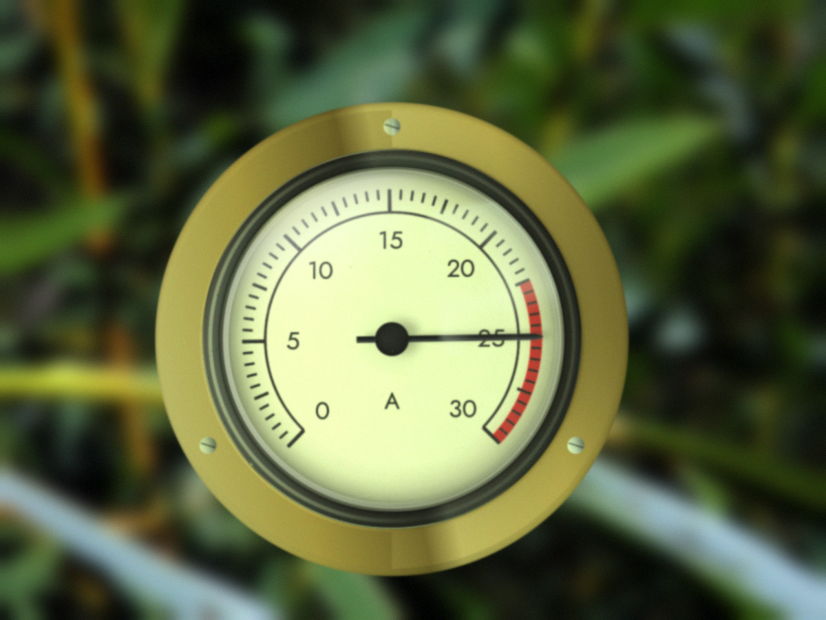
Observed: 25 (A)
